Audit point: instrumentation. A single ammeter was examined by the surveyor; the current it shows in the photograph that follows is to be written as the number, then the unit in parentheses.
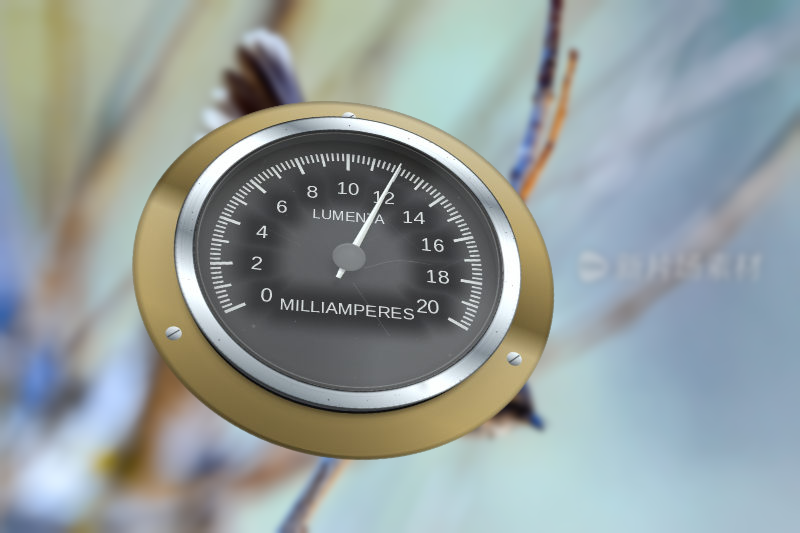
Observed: 12 (mA)
